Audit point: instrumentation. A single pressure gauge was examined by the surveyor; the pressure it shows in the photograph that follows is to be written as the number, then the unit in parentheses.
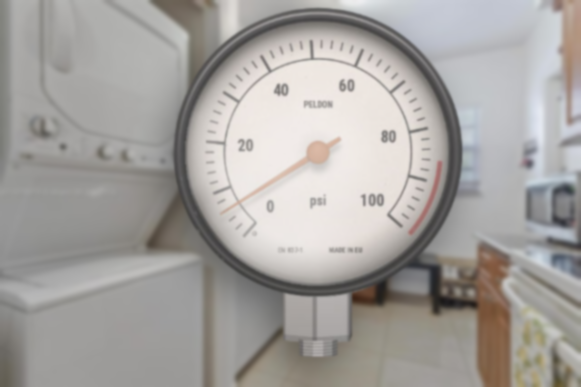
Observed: 6 (psi)
